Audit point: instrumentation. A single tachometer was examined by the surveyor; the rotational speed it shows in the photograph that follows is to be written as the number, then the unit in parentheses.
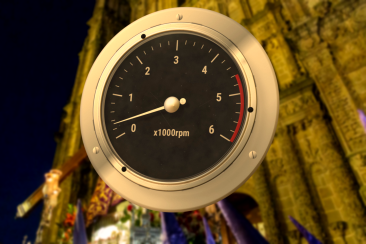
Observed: 300 (rpm)
